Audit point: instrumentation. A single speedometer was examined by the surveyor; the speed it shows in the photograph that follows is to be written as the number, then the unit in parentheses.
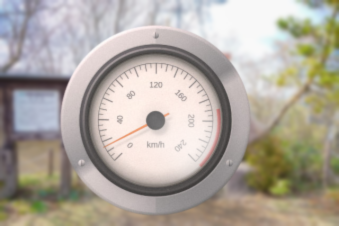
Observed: 15 (km/h)
